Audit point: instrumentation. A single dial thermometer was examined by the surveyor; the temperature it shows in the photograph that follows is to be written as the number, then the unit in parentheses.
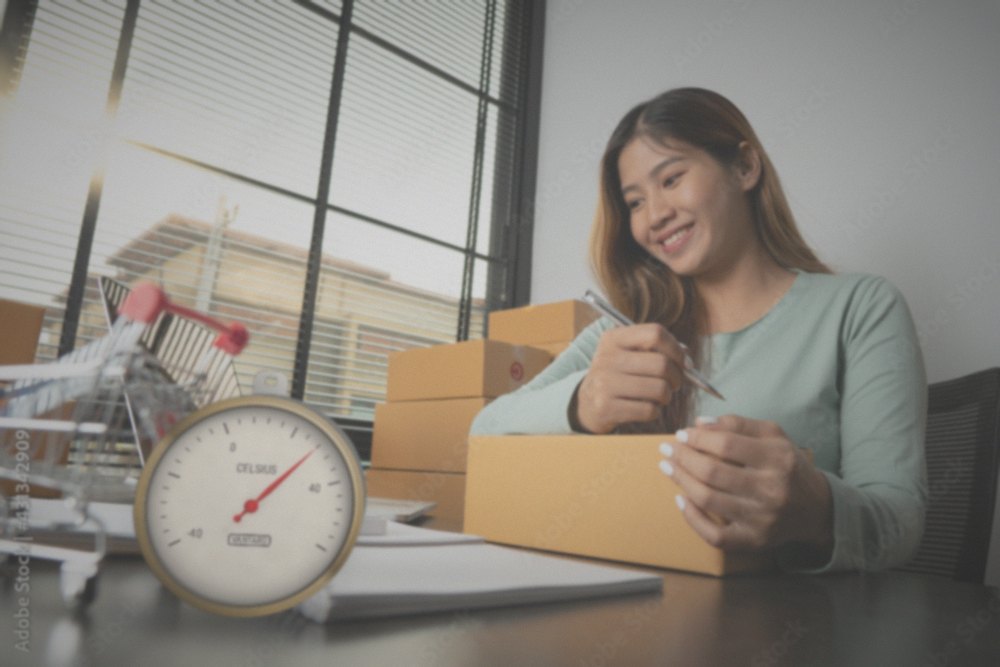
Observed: 28 (°C)
